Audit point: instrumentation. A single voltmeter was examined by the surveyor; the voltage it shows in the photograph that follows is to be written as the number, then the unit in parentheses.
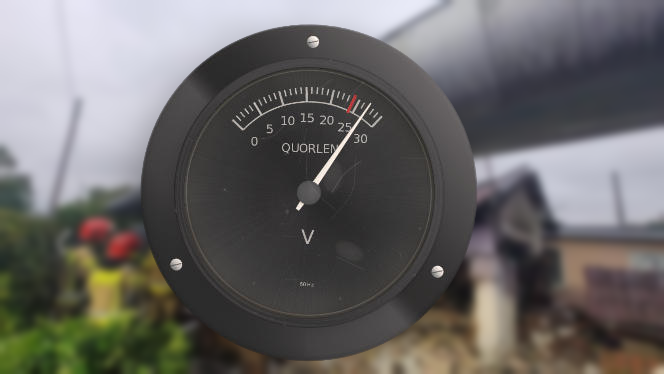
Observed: 27 (V)
